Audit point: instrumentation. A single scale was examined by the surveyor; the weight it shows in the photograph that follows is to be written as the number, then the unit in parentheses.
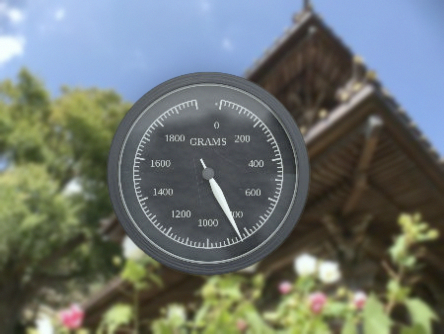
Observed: 840 (g)
